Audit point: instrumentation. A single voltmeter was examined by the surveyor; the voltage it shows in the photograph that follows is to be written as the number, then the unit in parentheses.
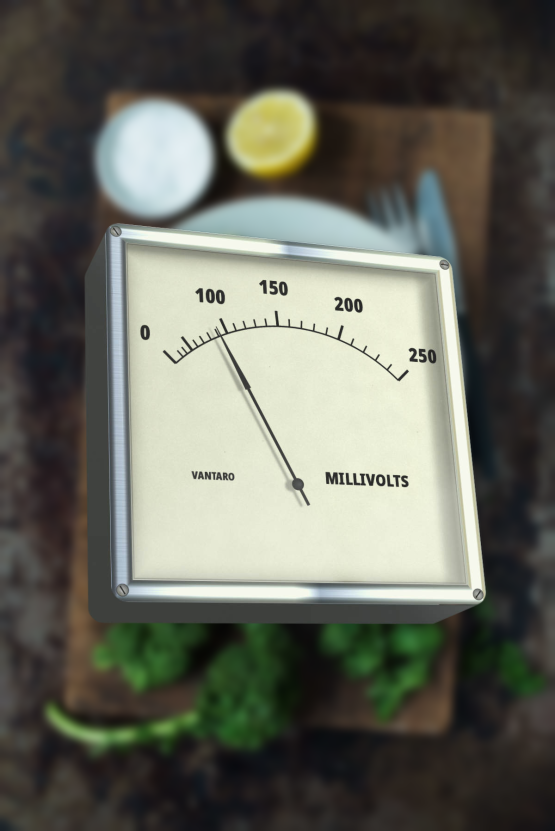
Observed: 90 (mV)
